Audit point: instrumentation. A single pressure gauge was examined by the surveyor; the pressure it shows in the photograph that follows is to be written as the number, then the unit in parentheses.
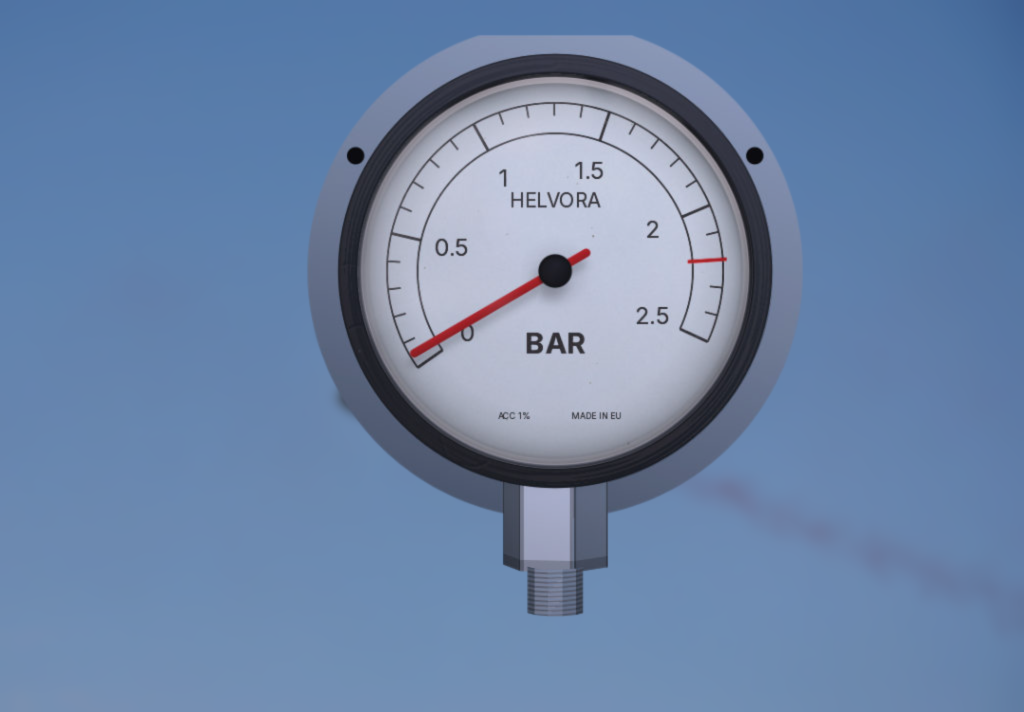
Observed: 0.05 (bar)
